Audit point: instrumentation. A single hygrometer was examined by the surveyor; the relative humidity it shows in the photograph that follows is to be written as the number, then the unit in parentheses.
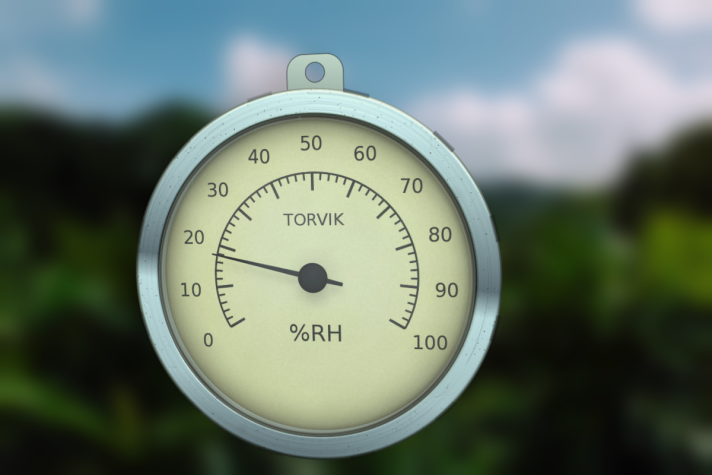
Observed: 18 (%)
